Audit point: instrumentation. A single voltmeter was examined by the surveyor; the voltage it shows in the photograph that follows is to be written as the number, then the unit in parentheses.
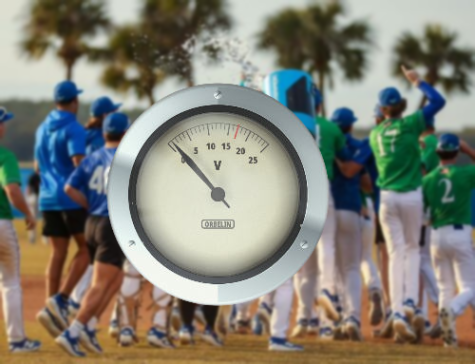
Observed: 1 (V)
